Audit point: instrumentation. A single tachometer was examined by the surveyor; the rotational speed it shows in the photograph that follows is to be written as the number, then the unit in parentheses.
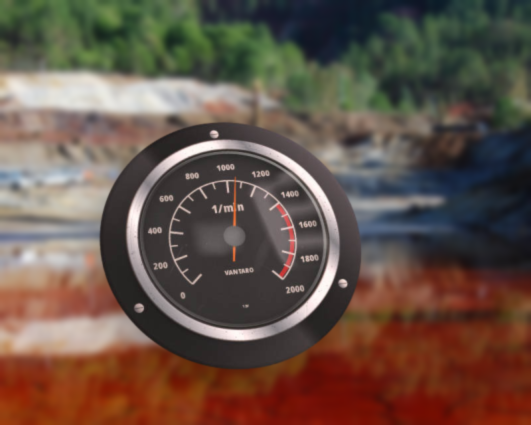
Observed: 1050 (rpm)
